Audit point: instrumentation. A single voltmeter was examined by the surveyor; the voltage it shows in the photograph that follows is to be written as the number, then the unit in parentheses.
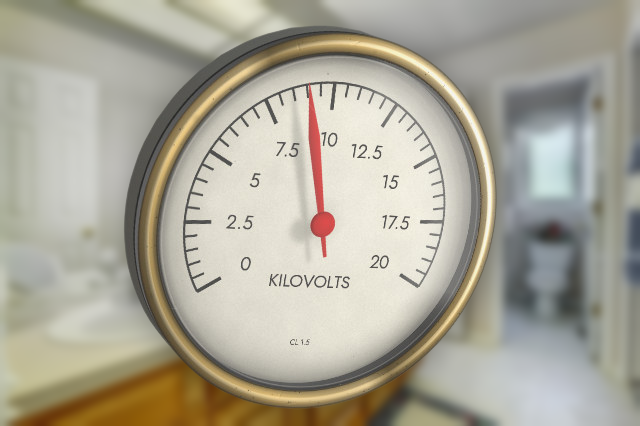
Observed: 9 (kV)
